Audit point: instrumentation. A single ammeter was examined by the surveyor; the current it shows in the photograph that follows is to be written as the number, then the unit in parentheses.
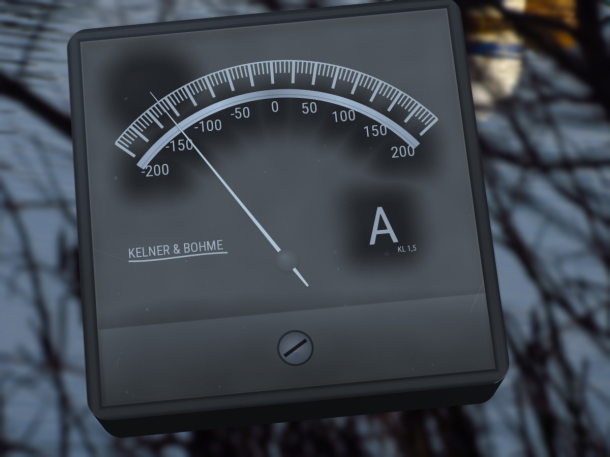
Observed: -135 (A)
